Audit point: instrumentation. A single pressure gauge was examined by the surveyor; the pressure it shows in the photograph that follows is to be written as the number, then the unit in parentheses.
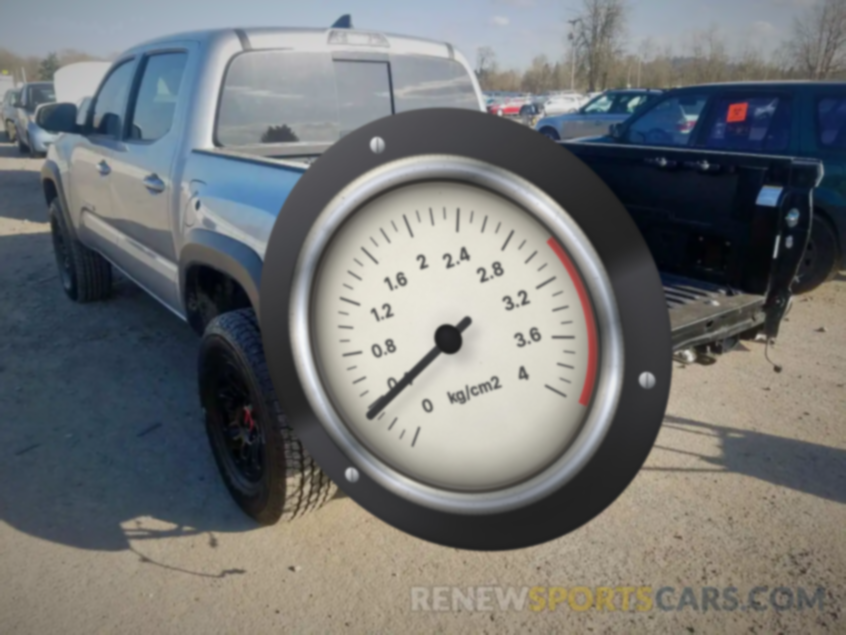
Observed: 0.35 (kg/cm²)
